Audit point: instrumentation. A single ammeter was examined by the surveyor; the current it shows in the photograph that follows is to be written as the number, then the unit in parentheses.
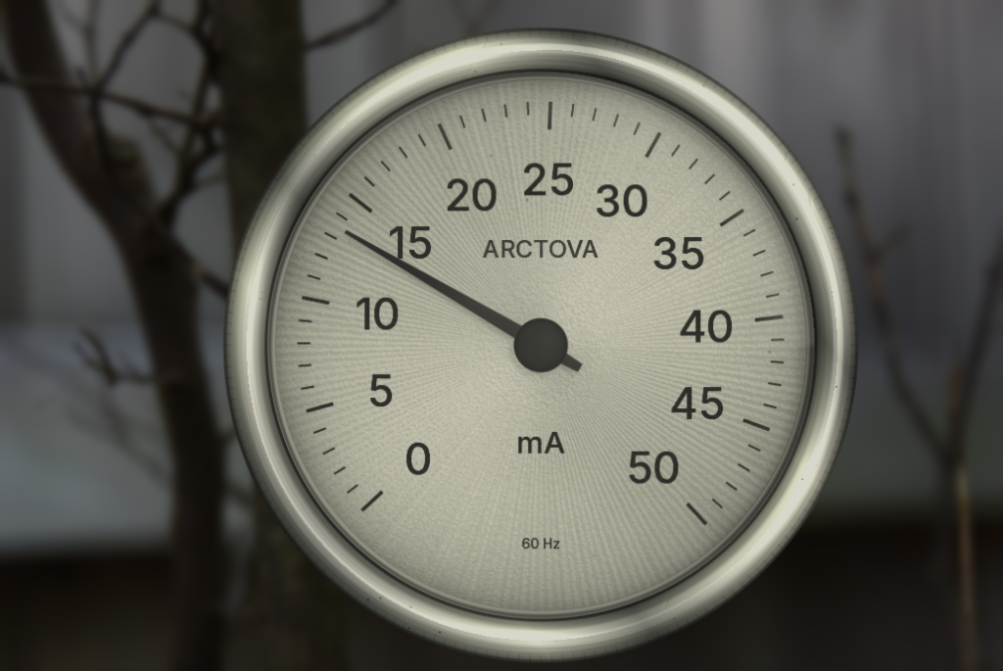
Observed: 13.5 (mA)
